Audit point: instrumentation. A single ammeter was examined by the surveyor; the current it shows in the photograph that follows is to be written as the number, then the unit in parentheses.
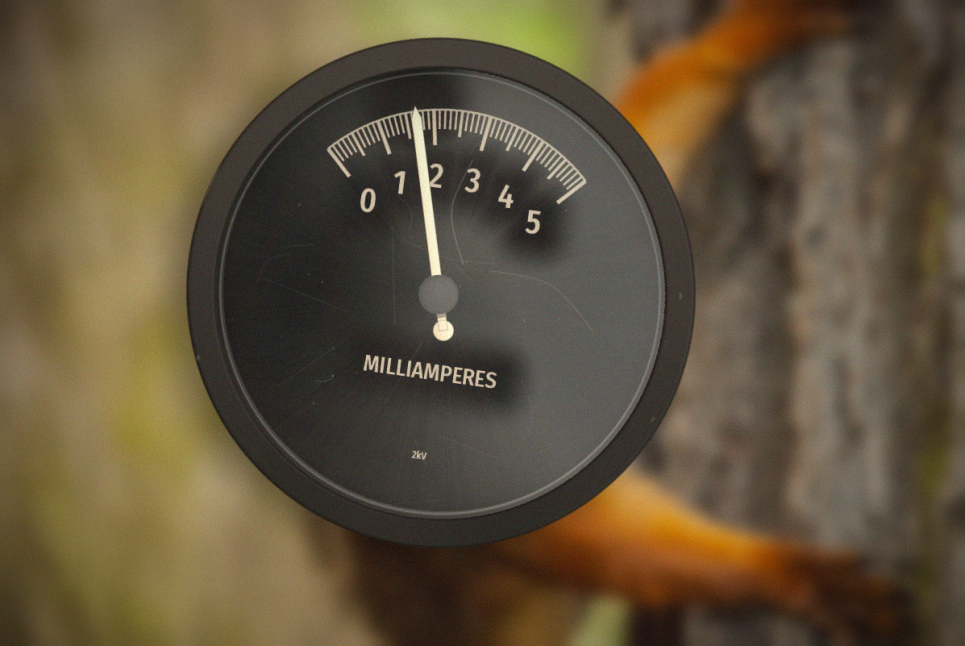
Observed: 1.7 (mA)
